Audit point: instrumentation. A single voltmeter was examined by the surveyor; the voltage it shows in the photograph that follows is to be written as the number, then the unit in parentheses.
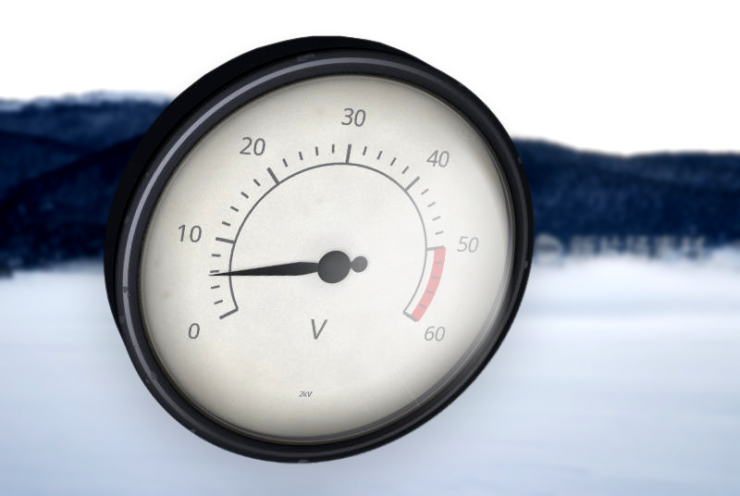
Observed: 6 (V)
